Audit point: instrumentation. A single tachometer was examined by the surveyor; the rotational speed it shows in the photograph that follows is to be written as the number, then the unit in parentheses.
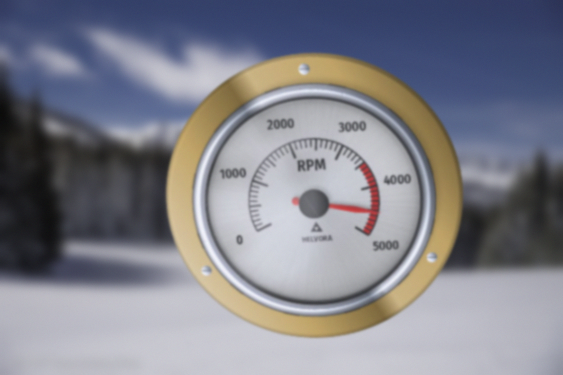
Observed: 4500 (rpm)
